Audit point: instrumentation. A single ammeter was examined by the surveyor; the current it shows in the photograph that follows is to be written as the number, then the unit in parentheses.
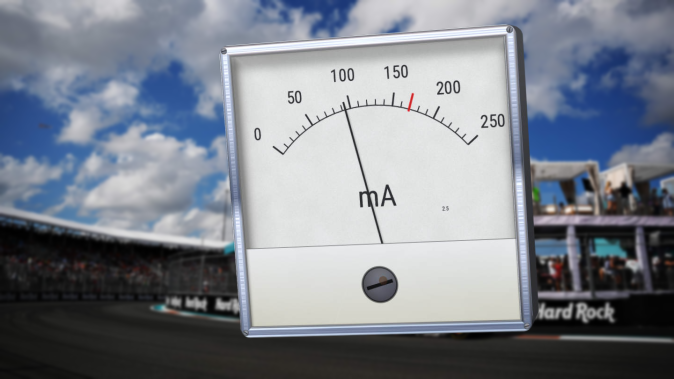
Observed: 95 (mA)
